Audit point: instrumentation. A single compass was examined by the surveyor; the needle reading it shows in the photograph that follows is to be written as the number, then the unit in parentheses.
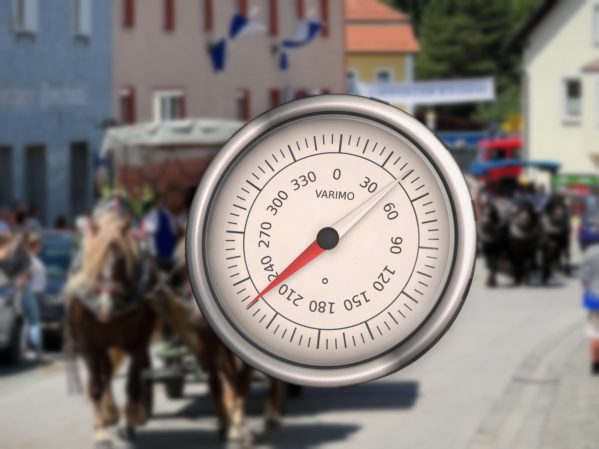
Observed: 225 (°)
